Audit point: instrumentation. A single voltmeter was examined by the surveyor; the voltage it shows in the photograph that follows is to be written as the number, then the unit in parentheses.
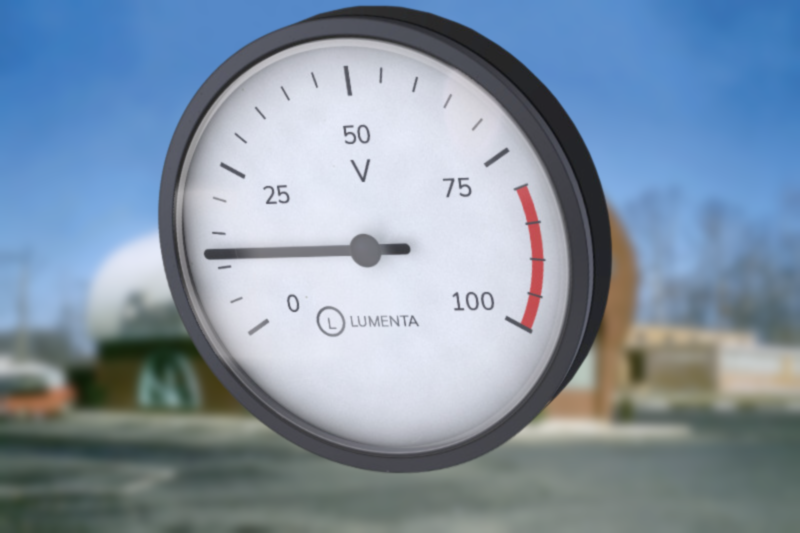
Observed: 12.5 (V)
